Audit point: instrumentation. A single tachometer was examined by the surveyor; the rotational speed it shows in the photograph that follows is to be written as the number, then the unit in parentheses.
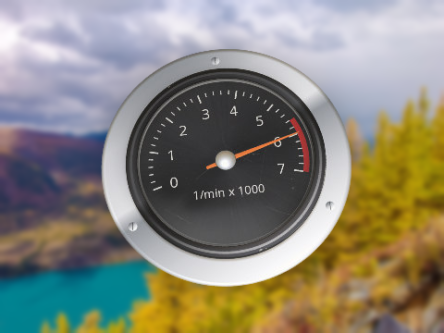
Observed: 6000 (rpm)
